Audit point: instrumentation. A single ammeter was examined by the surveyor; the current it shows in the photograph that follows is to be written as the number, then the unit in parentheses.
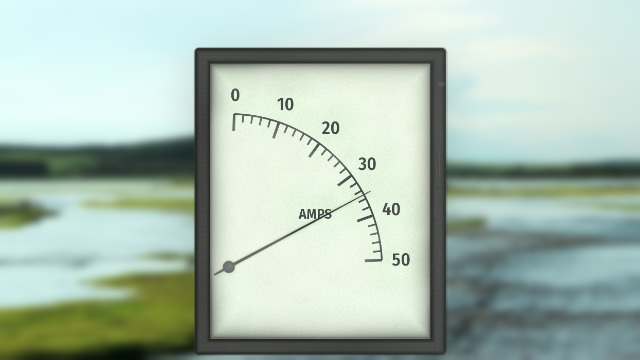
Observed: 35 (A)
